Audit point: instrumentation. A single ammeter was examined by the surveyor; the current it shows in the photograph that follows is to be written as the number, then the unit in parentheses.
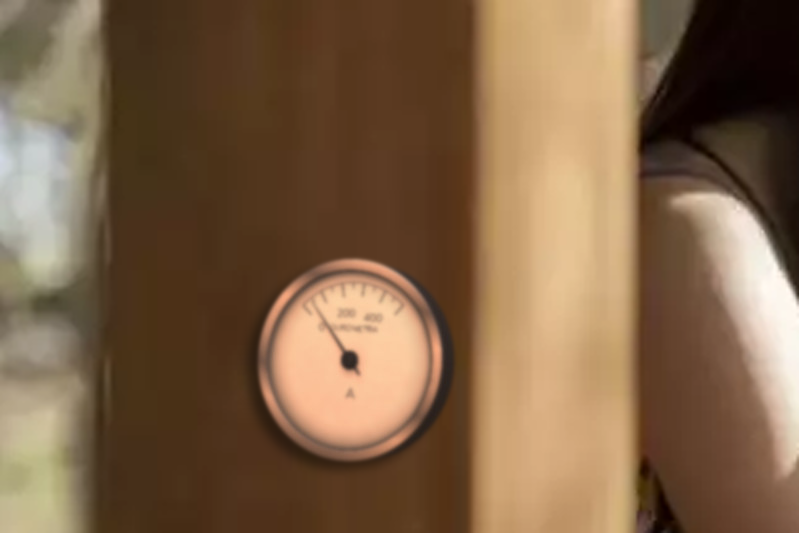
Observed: 50 (A)
